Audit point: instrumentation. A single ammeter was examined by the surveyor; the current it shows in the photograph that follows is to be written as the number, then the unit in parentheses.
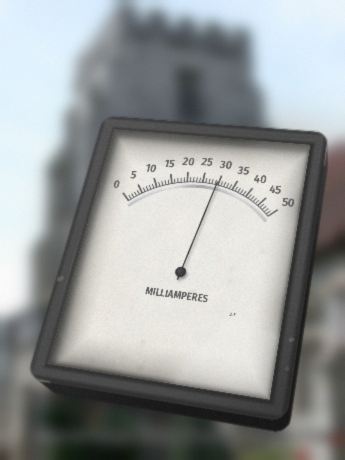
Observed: 30 (mA)
